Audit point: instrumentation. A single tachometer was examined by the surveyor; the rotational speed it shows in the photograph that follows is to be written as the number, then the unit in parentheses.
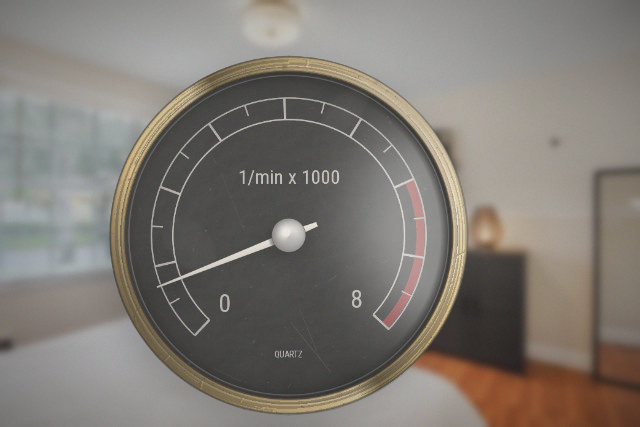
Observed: 750 (rpm)
